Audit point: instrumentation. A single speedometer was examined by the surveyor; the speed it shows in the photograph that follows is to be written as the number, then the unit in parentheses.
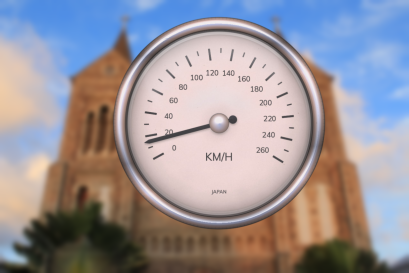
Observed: 15 (km/h)
